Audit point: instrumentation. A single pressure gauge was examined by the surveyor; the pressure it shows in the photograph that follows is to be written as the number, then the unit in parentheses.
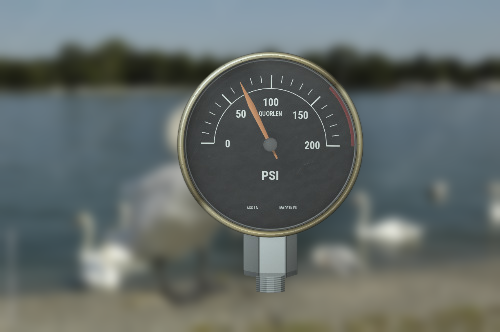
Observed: 70 (psi)
